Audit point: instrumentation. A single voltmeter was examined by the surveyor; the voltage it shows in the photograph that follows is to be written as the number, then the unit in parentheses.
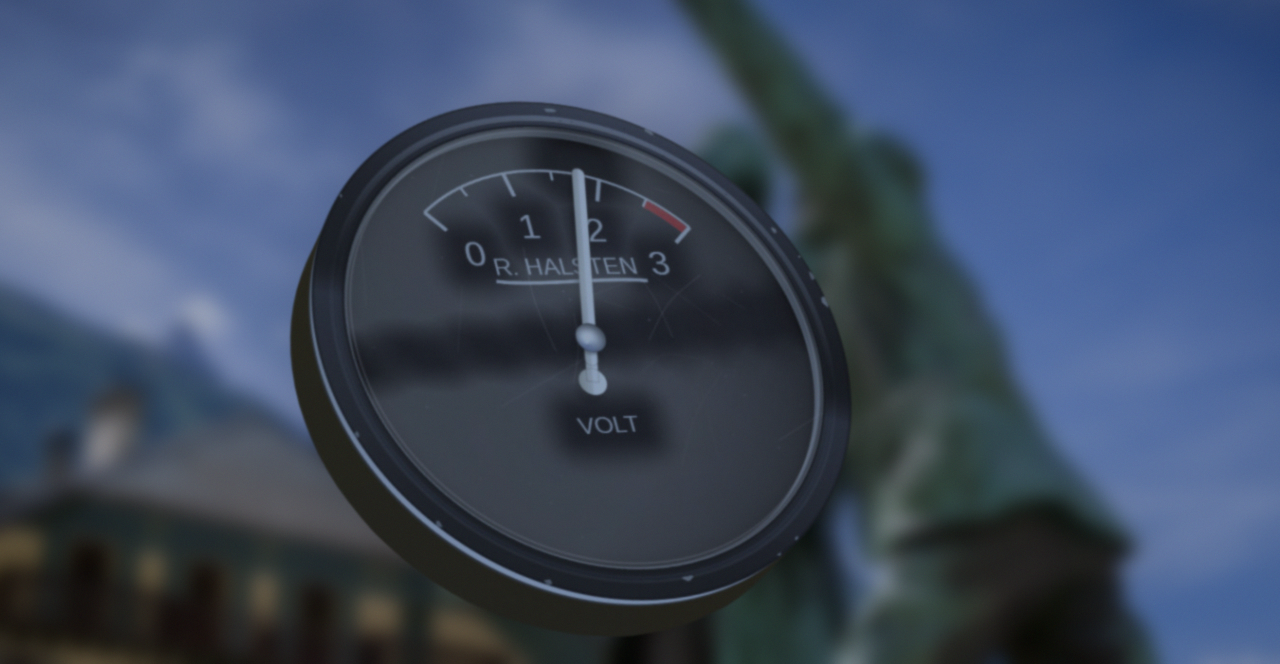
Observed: 1.75 (V)
